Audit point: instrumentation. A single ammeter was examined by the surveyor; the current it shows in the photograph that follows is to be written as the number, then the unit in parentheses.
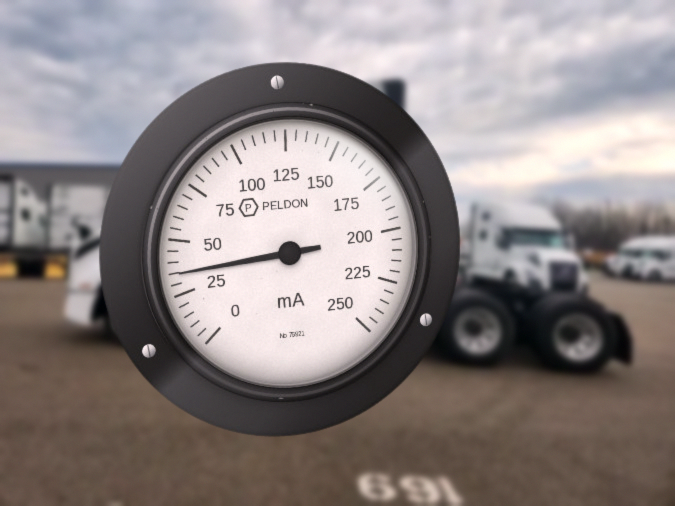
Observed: 35 (mA)
